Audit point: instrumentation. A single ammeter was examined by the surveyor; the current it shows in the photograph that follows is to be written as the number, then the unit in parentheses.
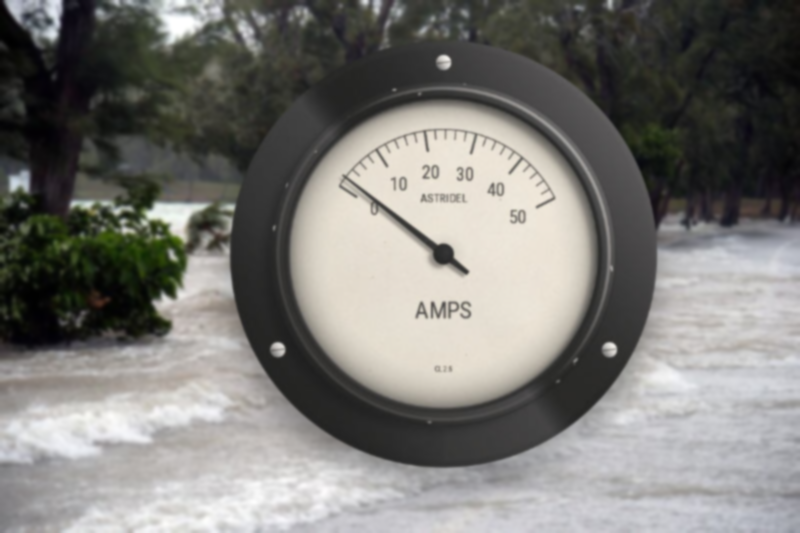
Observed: 2 (A)
